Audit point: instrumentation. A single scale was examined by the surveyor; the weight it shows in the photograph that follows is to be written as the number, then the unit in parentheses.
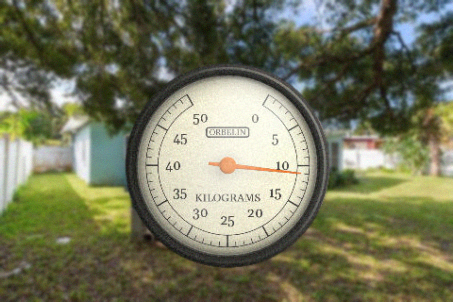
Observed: 11 (kg)
